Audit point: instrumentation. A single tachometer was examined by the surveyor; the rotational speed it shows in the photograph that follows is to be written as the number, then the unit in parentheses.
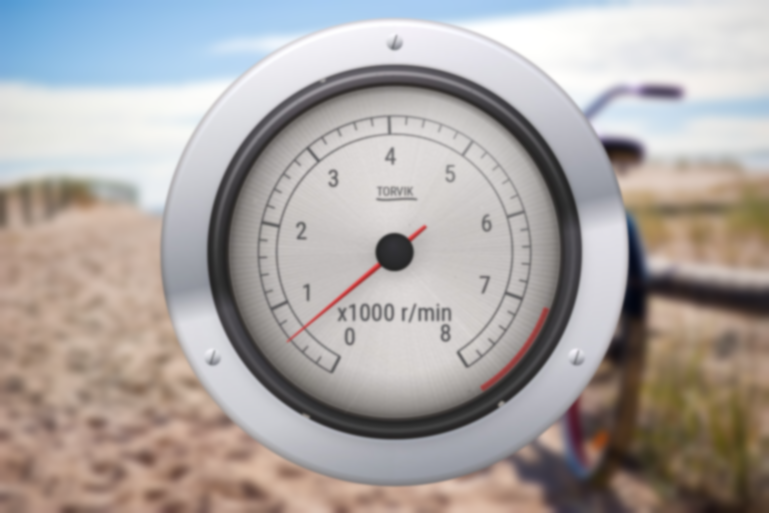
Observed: 600 (rpm)
